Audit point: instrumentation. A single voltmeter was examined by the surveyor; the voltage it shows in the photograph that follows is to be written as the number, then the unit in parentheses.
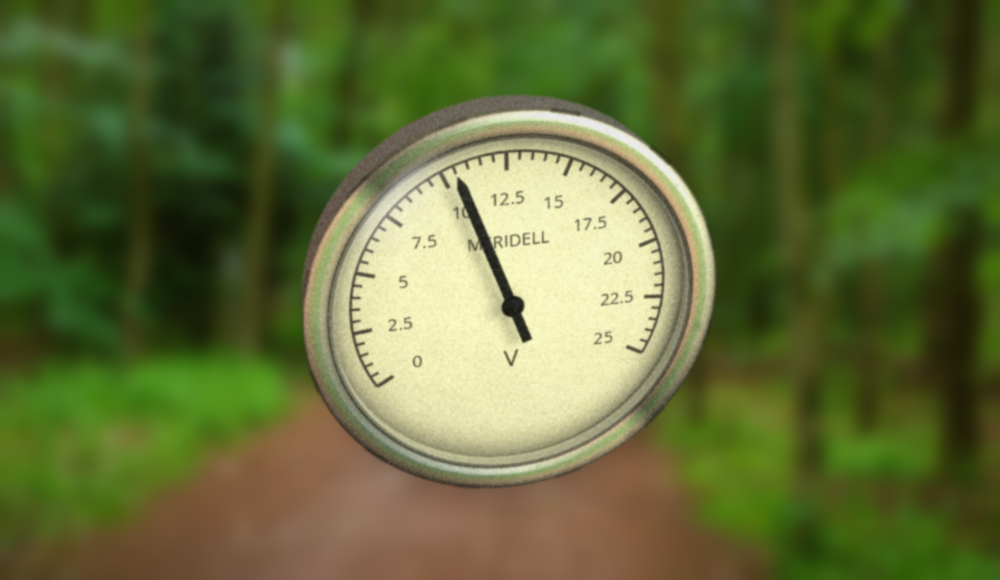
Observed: 10.5 (V)
